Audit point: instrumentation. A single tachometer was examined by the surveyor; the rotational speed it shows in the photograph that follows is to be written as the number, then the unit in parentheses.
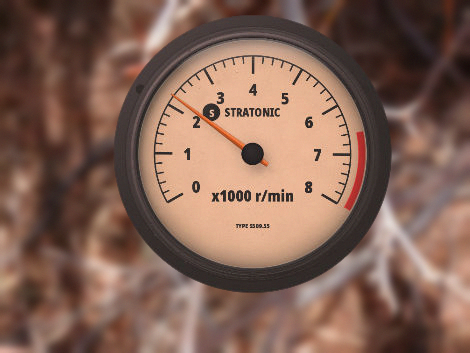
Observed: 2200 (rpm)
